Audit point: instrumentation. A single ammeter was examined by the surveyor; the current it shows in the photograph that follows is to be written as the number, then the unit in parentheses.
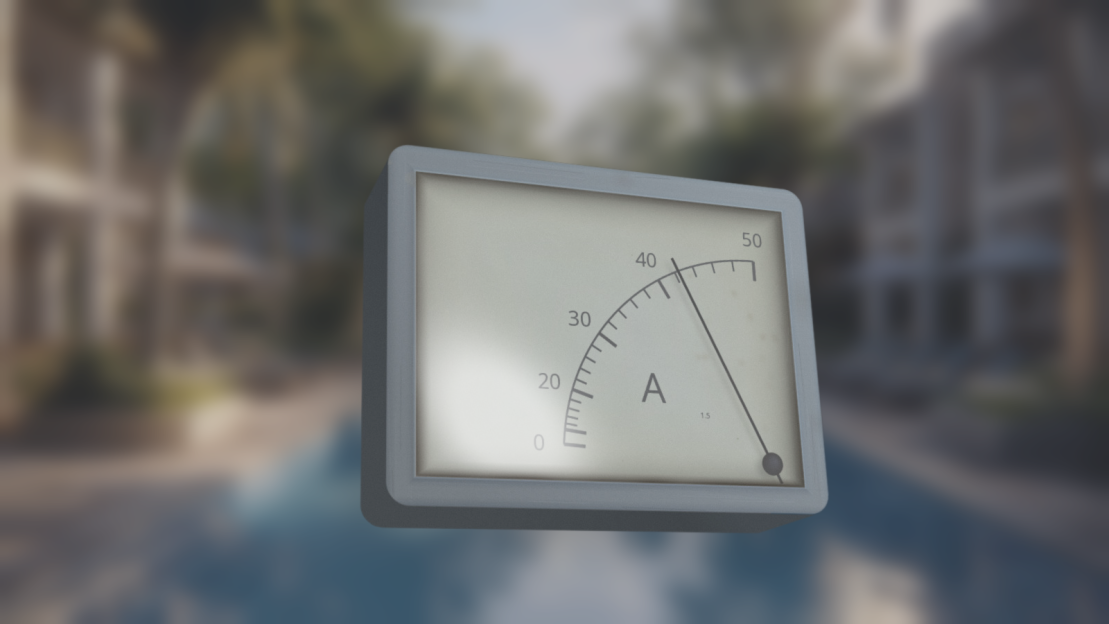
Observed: 42 (A)
